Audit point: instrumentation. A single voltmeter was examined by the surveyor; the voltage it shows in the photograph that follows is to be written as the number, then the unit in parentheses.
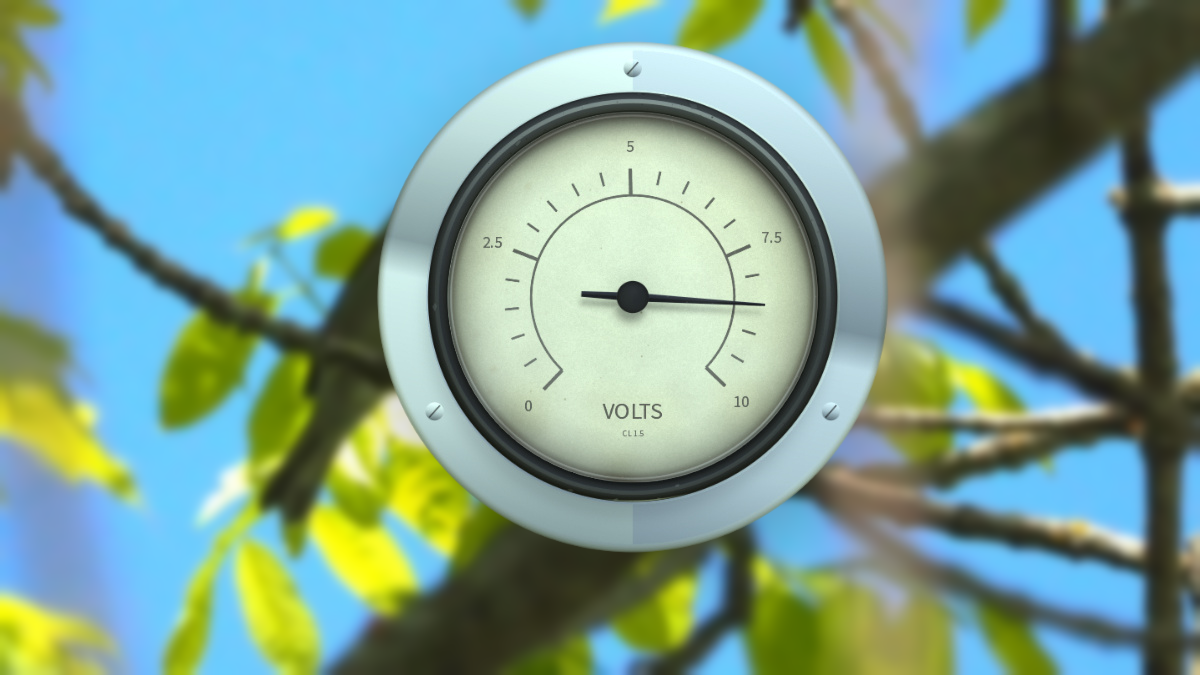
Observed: 8.5 (V)
